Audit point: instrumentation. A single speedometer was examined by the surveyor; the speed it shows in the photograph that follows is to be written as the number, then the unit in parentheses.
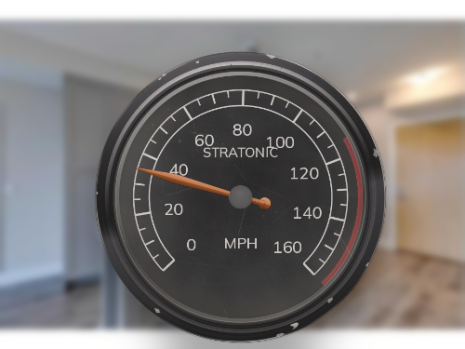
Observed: 35 (mph)
